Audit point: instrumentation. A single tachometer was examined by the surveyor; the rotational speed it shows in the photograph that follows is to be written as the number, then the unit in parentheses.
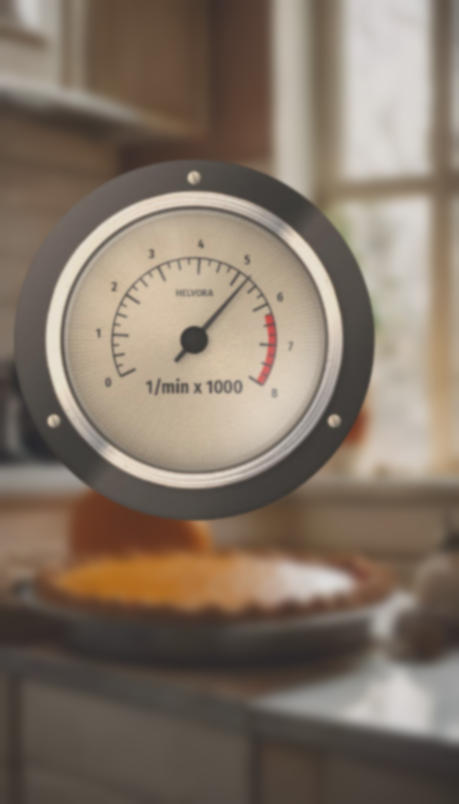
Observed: 5250 (rpm)
